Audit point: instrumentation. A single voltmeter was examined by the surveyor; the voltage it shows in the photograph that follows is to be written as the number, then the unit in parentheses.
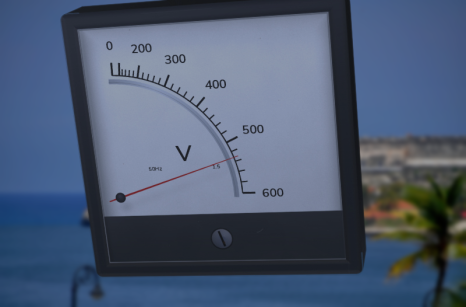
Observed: 530 (V)
